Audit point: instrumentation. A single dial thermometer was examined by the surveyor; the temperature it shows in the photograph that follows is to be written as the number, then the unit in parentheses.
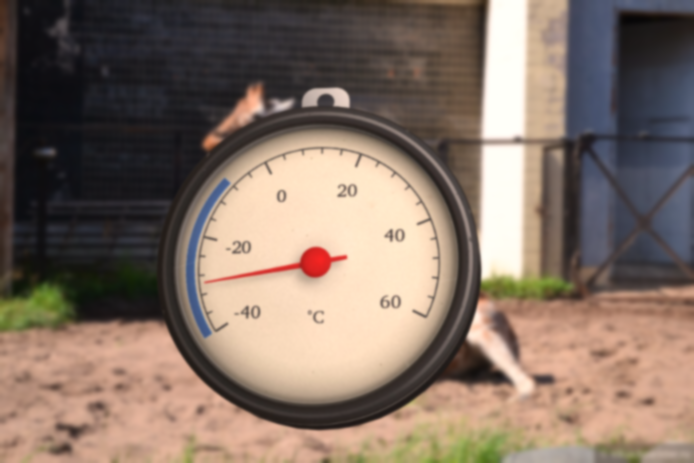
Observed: -30 (°C)
